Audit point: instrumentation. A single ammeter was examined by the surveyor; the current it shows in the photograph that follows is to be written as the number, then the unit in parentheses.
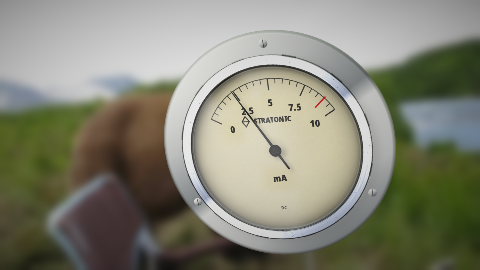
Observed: 2.5 (mA)
